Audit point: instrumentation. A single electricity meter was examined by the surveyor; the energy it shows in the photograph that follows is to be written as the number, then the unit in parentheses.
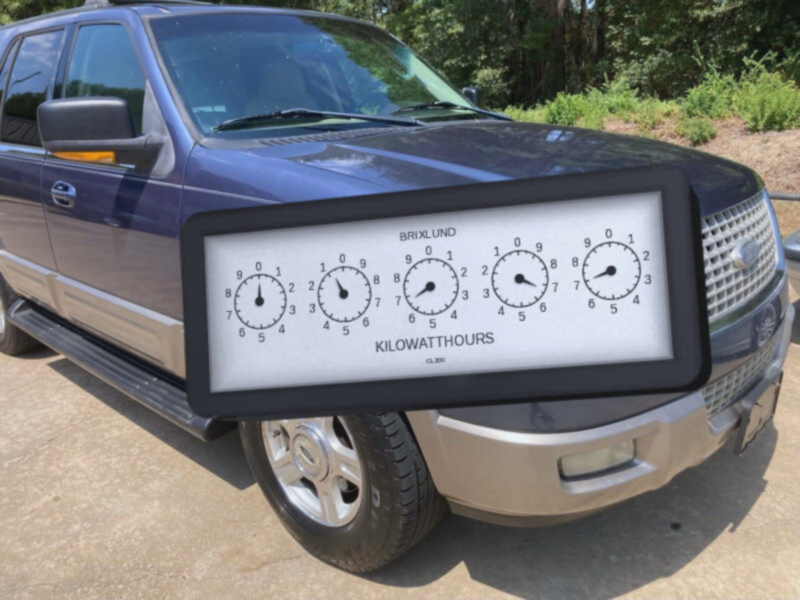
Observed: 667 (kWh)
